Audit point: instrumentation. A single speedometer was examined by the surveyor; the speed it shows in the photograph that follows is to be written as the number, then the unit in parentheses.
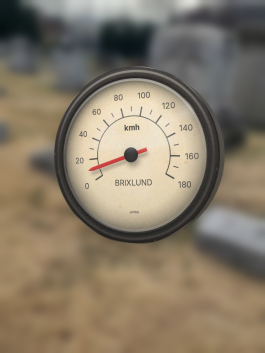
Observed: 10 (km/h)
